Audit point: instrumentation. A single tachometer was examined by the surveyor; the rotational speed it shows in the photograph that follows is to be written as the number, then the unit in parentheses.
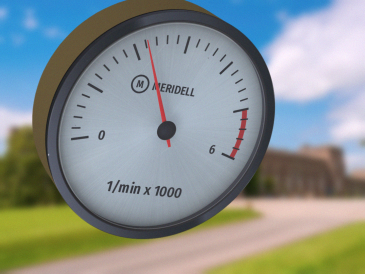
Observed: 2200 (rpm)
